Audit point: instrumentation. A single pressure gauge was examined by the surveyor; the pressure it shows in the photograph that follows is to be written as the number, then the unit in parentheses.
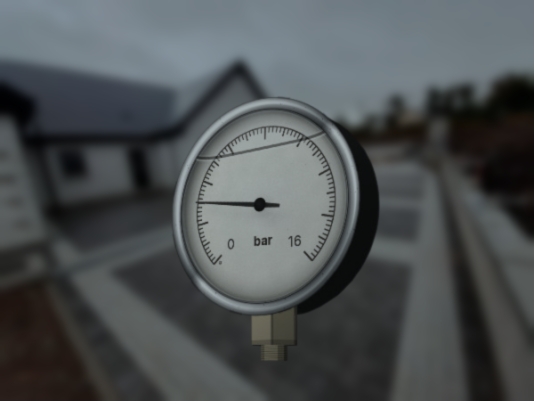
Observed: 3 (bar)
